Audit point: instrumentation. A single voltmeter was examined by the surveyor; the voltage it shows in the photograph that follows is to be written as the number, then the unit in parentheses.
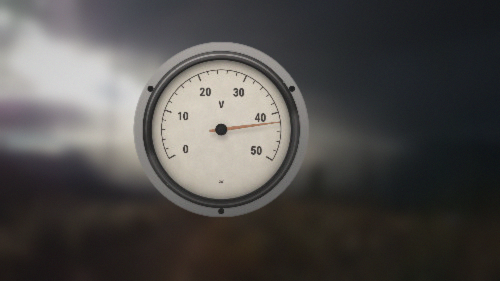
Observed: 42 (V)
